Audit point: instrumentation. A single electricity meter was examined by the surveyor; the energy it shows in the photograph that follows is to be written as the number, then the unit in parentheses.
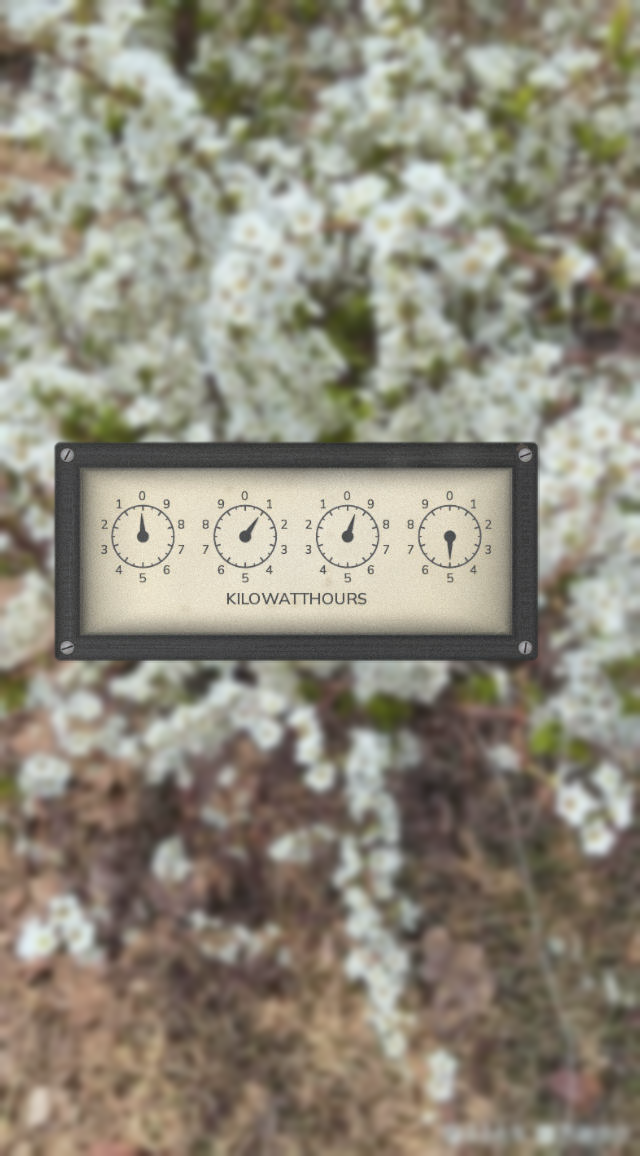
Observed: 95 (kWh)
